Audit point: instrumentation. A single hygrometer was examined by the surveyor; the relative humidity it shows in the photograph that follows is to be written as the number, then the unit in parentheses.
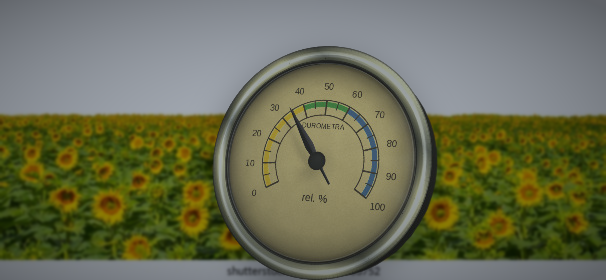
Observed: 35 (%)
